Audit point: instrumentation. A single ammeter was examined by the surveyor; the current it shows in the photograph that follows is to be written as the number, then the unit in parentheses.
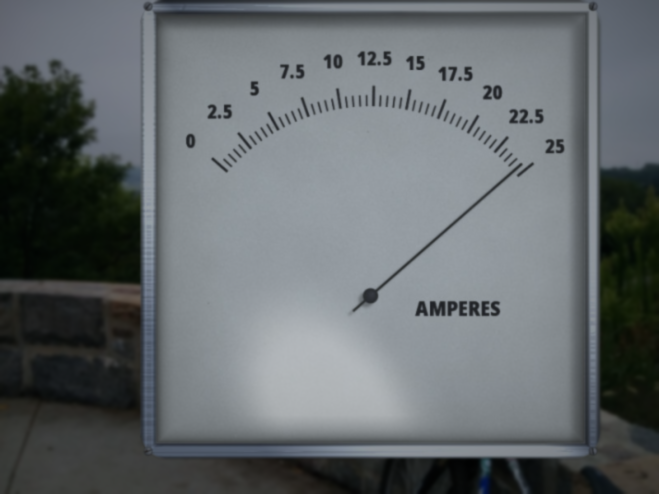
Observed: 24.5 (A)
